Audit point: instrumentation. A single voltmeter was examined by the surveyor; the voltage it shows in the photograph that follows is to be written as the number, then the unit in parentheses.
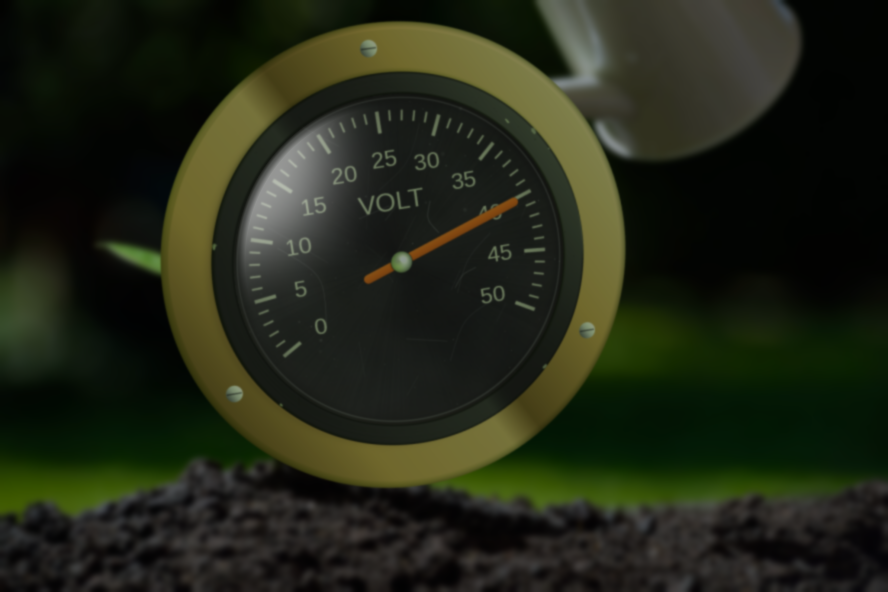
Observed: 40 (V)
